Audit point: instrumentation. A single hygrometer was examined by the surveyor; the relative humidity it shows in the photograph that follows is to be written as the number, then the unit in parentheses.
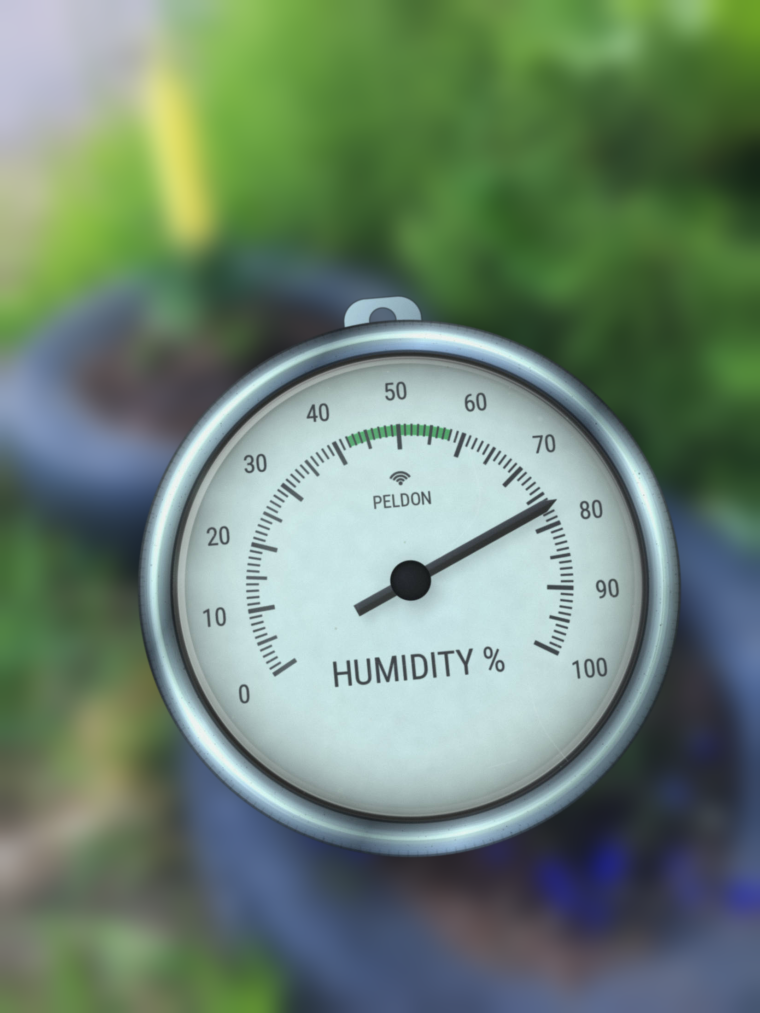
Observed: 77 (%)
